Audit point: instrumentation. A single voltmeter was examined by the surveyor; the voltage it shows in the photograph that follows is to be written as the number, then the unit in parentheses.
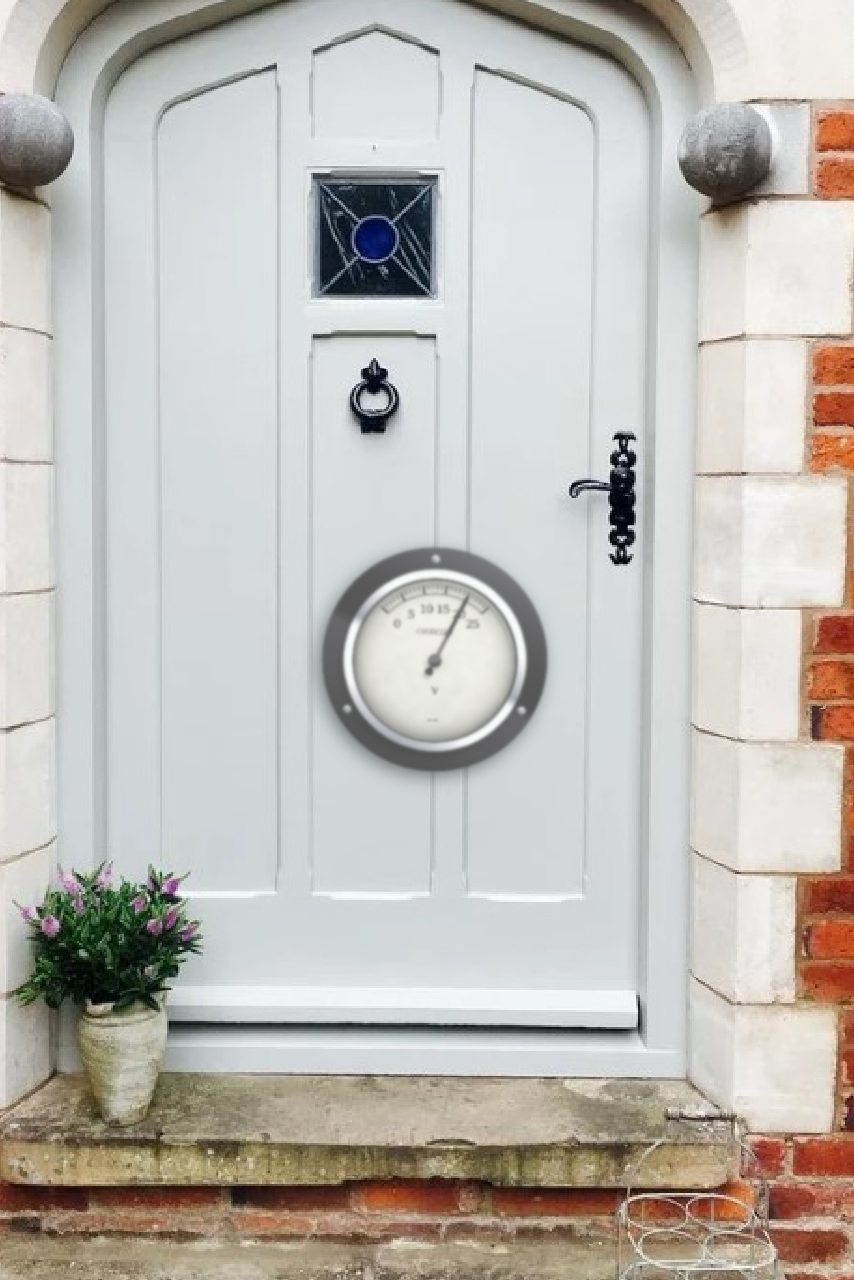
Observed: 20 (V)
